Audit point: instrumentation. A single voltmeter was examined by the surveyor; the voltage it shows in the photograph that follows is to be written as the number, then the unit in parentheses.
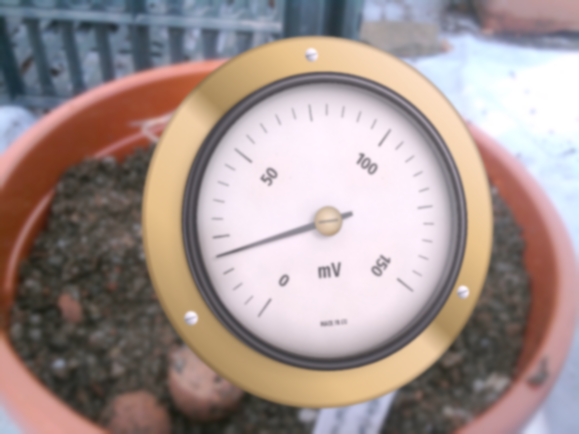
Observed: 20 (mV)
